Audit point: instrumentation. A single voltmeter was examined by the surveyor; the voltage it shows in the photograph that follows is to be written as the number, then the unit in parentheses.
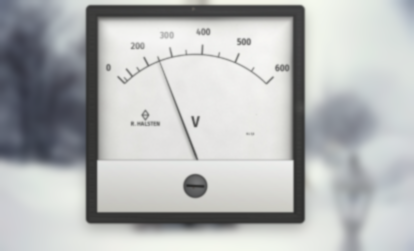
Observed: 250 (V)
